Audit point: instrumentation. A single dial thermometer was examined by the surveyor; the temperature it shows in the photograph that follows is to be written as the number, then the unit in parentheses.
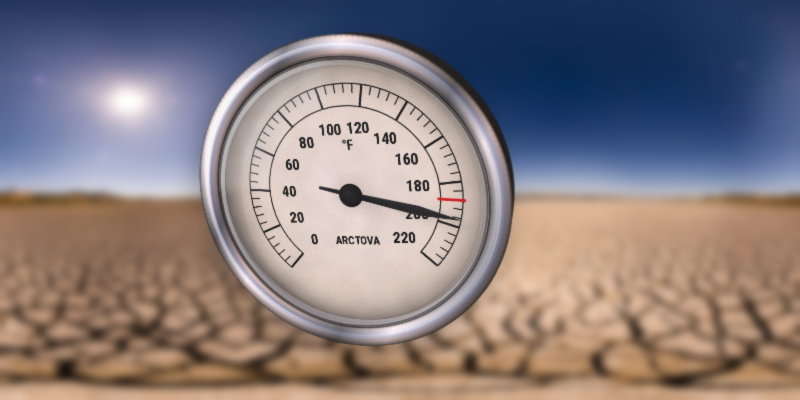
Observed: 196 (°F)
